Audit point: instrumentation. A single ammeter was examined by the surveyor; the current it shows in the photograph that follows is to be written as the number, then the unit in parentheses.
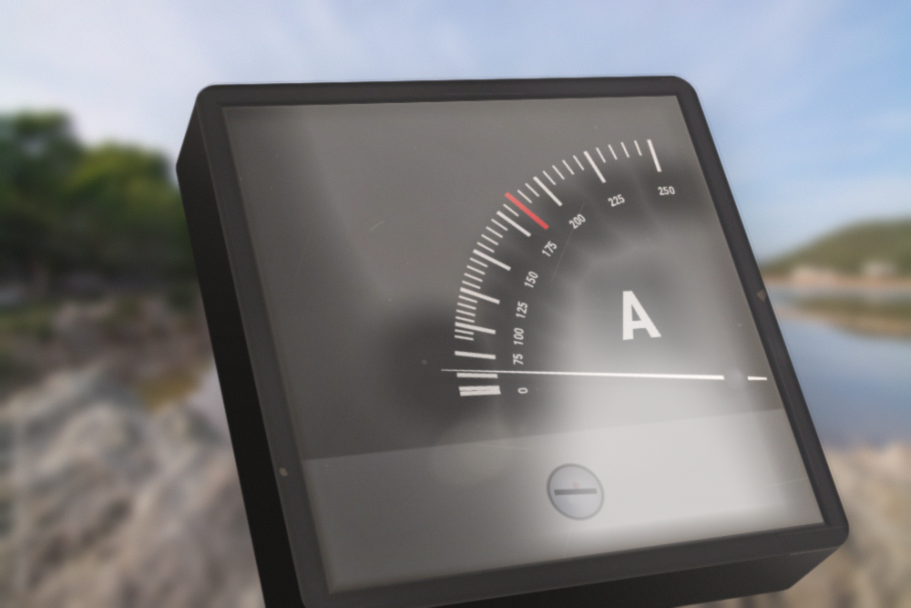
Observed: 50 (A)
